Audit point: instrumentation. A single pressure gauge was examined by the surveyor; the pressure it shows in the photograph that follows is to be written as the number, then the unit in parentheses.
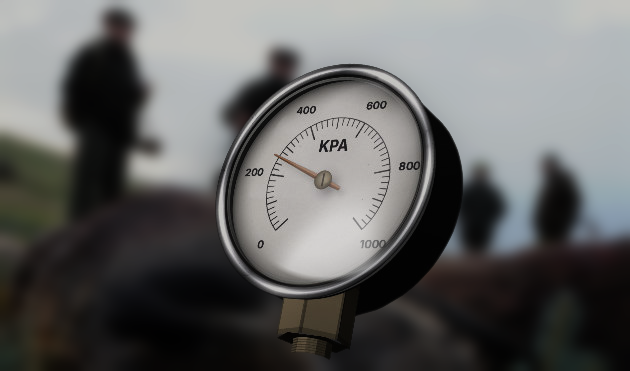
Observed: 260 (kPa)
